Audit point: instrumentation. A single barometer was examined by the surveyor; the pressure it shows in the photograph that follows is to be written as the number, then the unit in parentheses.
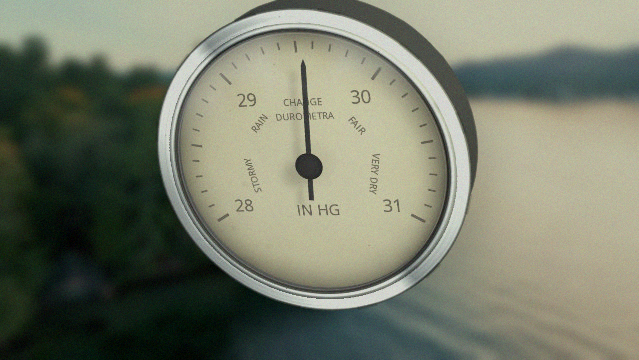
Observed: 29.55 (inHg)
